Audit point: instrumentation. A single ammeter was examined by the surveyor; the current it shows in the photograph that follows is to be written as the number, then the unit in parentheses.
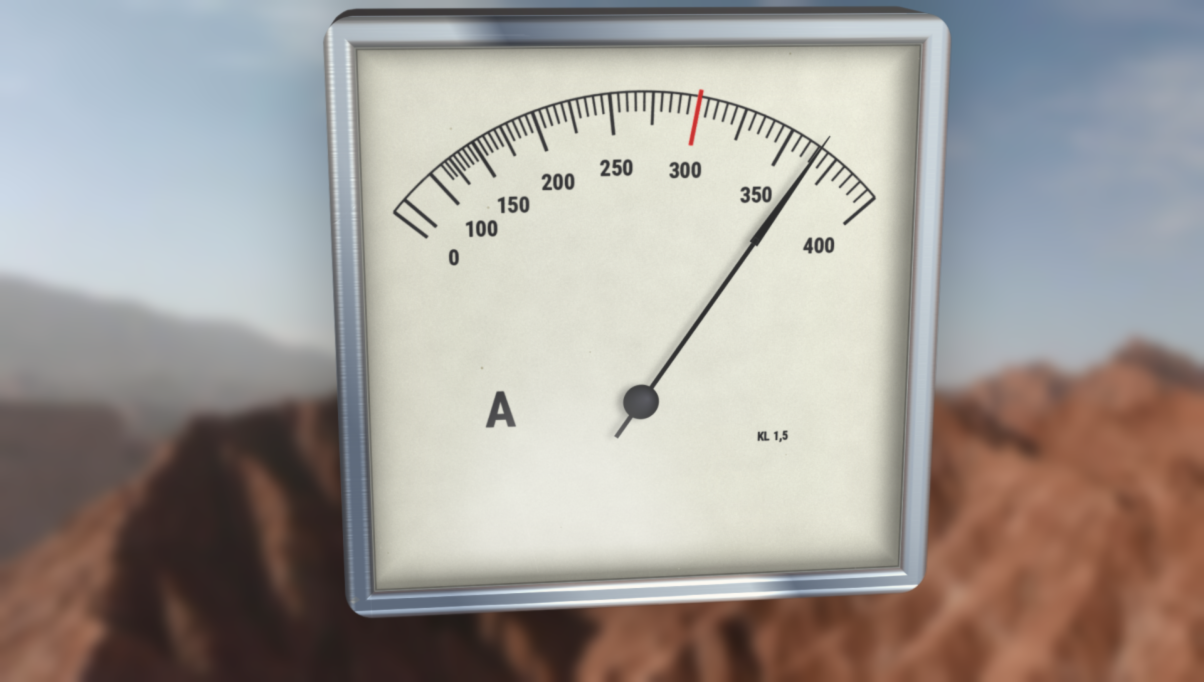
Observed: 365 (A)
